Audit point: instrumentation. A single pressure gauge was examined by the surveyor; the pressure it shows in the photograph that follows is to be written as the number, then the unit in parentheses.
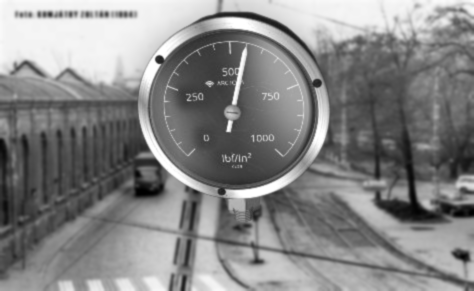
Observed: 550 (psi)
